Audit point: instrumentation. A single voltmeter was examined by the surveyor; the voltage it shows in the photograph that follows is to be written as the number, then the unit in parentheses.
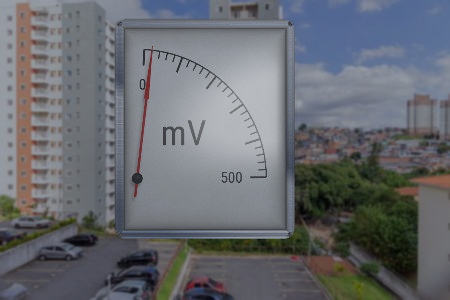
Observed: 20 (mV)
